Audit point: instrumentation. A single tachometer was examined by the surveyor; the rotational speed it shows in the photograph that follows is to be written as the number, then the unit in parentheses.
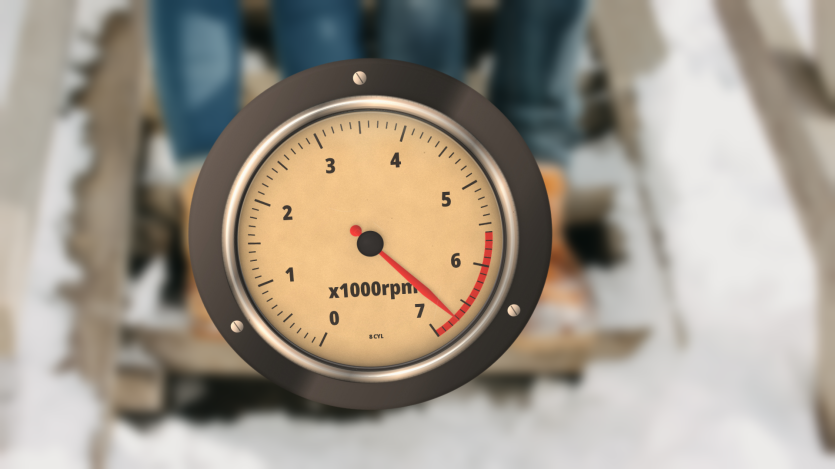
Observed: 6700 (rpm)
